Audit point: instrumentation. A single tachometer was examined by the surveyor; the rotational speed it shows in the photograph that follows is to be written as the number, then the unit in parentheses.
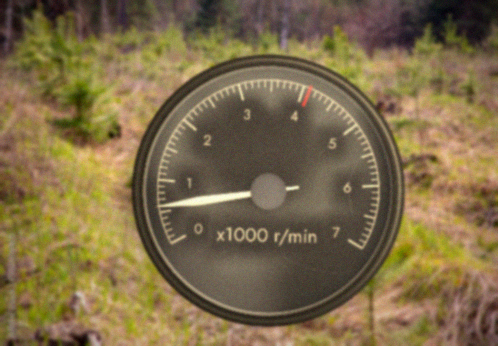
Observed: 600 (rpm)
